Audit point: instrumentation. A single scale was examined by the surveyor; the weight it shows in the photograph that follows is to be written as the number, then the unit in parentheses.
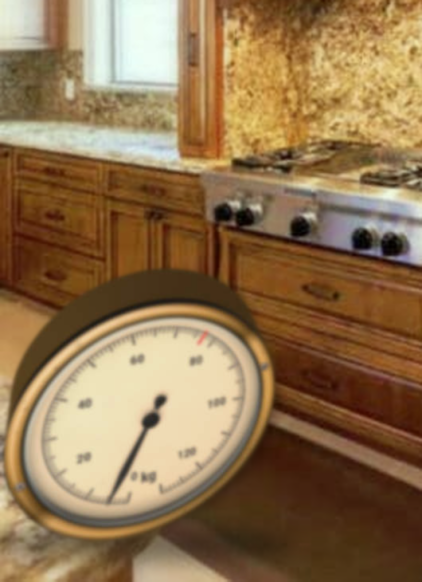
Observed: 5 (kg)
